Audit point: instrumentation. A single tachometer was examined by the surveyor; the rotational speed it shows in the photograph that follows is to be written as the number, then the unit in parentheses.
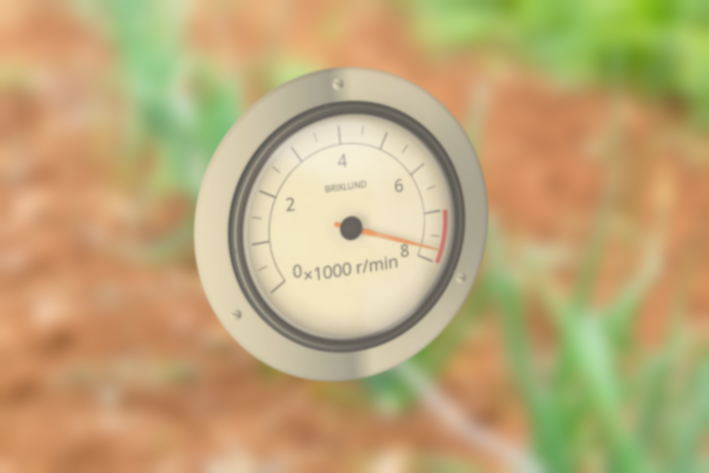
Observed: 7750 (rpm)
